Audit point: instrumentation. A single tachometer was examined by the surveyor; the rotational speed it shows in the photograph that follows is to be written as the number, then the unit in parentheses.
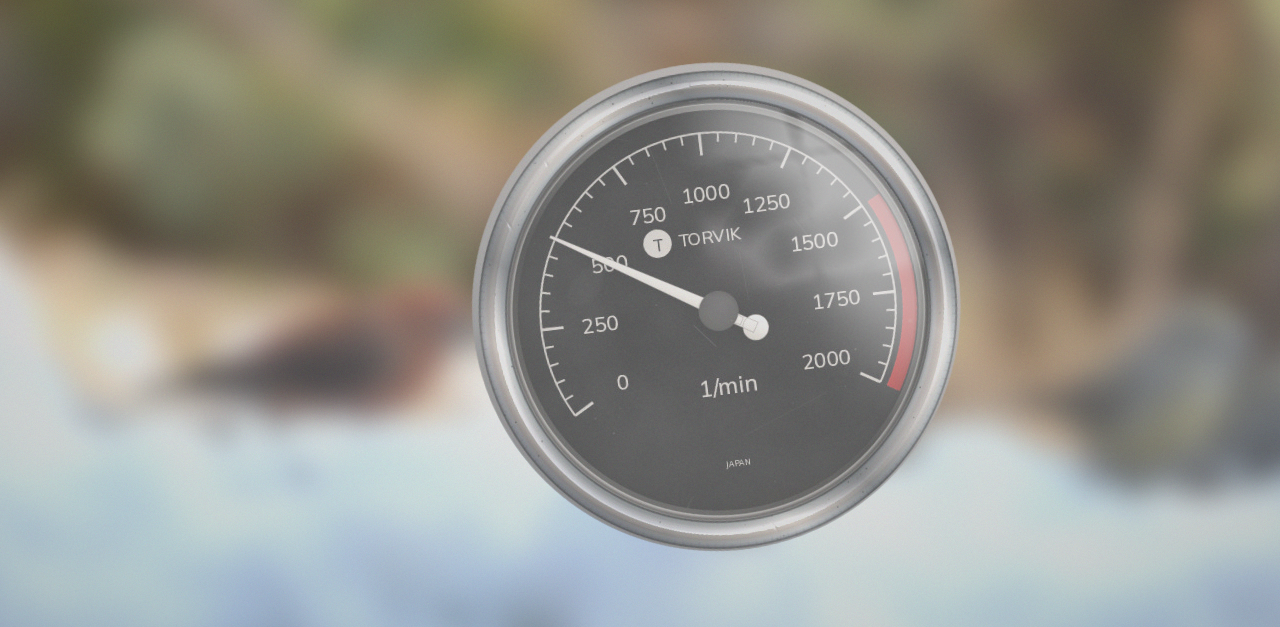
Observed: 500 (rpm)
